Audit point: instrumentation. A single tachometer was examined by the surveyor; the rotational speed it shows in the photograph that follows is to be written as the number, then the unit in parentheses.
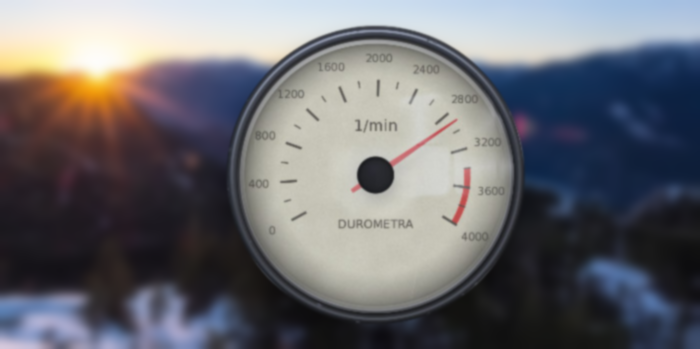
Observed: 2900 (rpm)
